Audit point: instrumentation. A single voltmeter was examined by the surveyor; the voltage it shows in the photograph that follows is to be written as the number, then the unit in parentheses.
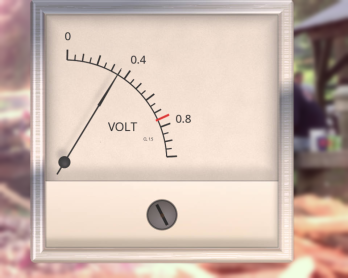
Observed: 0.35 (V)
